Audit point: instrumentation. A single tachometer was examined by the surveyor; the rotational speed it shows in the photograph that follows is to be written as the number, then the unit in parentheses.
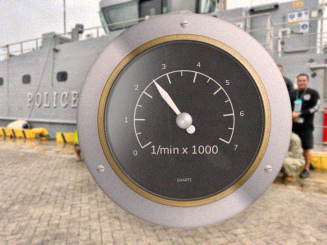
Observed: 2500 (rpm)
